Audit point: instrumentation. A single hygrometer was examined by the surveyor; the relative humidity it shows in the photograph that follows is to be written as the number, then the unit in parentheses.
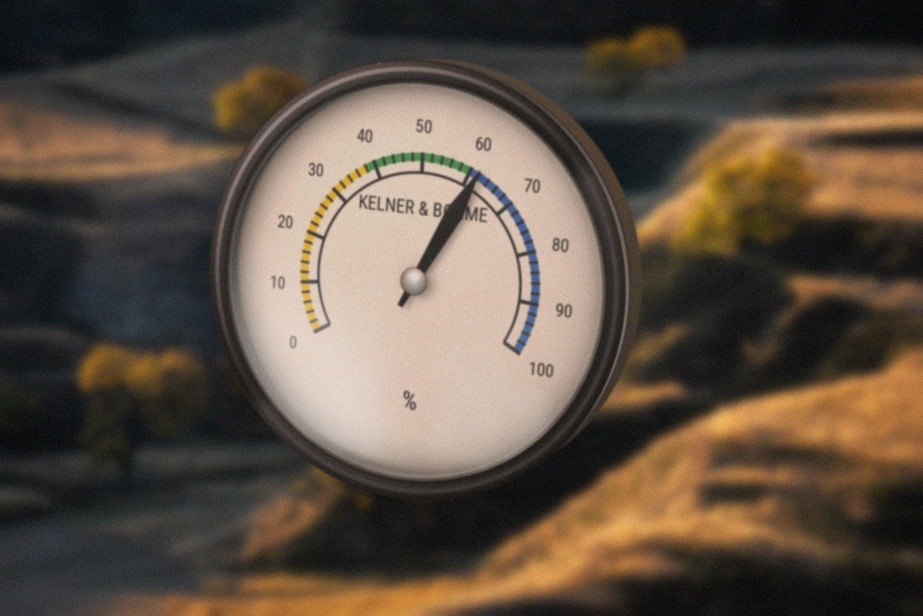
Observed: 62 (%)
